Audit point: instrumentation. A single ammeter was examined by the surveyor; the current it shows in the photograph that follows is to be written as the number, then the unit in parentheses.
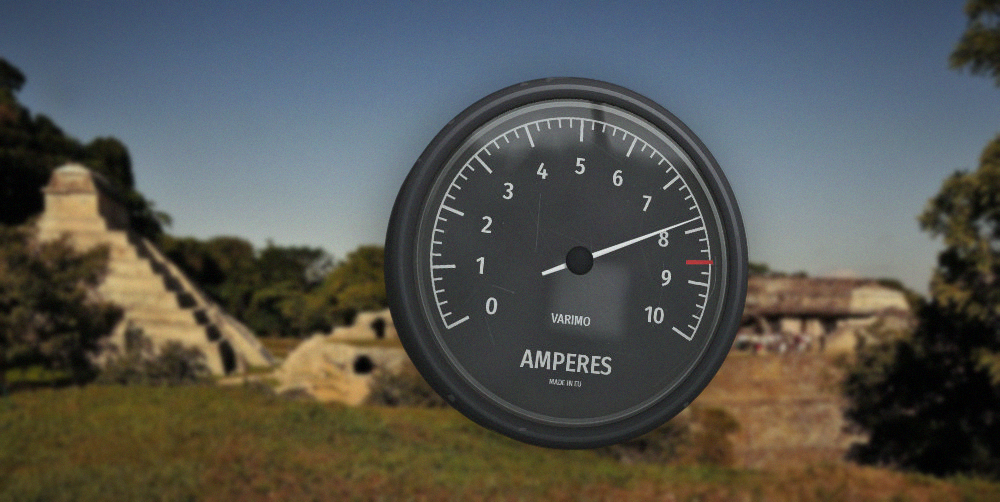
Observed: 7.8 (A)
